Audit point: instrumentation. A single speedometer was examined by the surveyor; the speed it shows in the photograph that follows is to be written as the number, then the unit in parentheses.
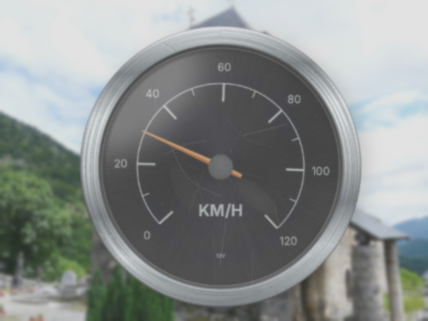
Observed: 30 (km/h)
